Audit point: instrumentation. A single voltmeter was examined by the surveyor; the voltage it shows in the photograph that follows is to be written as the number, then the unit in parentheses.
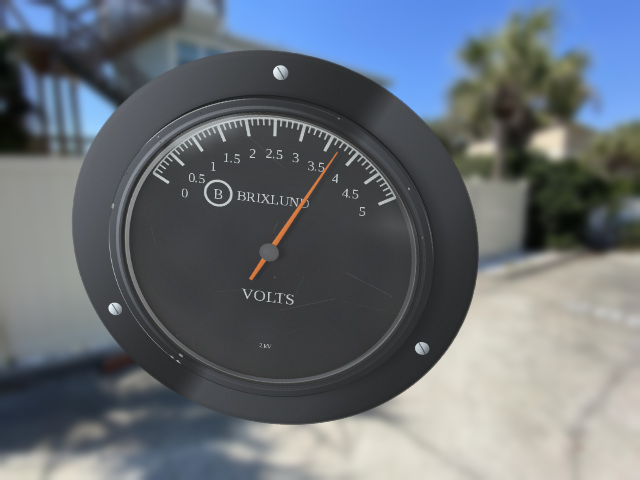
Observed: 3.7 (V)
